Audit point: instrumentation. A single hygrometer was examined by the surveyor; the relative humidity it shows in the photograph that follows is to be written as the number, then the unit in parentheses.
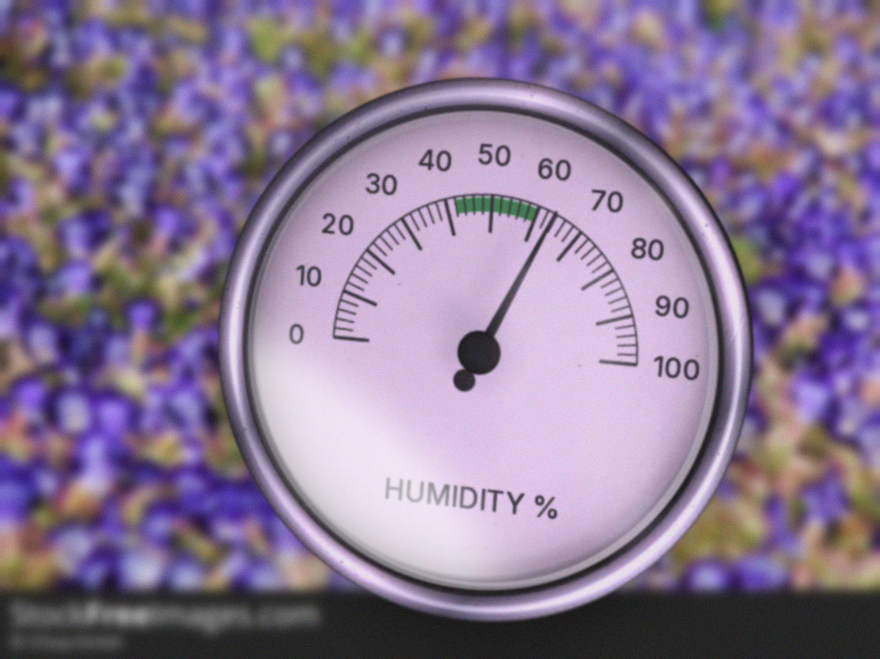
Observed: 64 (%)
